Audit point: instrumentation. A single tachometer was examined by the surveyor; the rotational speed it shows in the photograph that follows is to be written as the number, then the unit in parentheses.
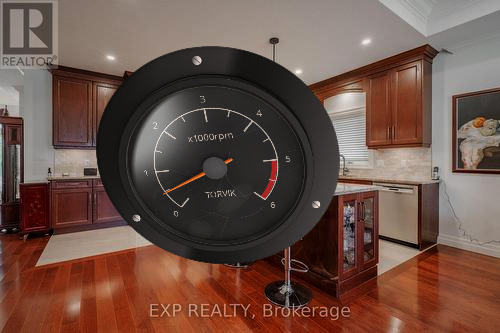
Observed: 500 (rpm)
